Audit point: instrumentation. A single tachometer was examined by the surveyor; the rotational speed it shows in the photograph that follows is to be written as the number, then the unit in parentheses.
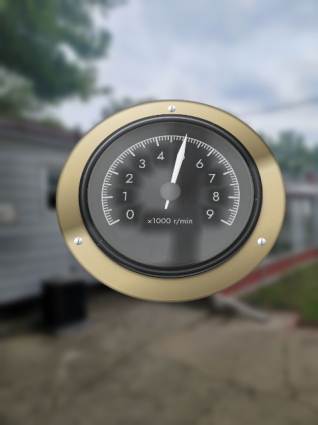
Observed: 5000 (rpm)
